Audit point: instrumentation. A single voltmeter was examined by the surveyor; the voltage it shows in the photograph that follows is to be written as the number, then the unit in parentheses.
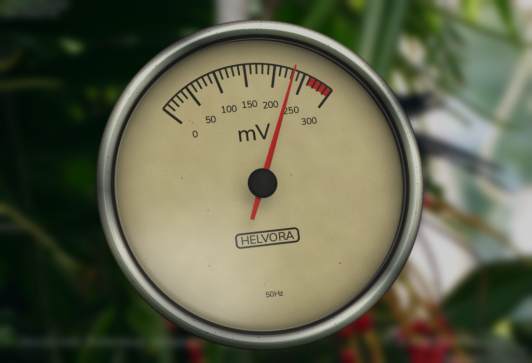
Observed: 230 (mV)
